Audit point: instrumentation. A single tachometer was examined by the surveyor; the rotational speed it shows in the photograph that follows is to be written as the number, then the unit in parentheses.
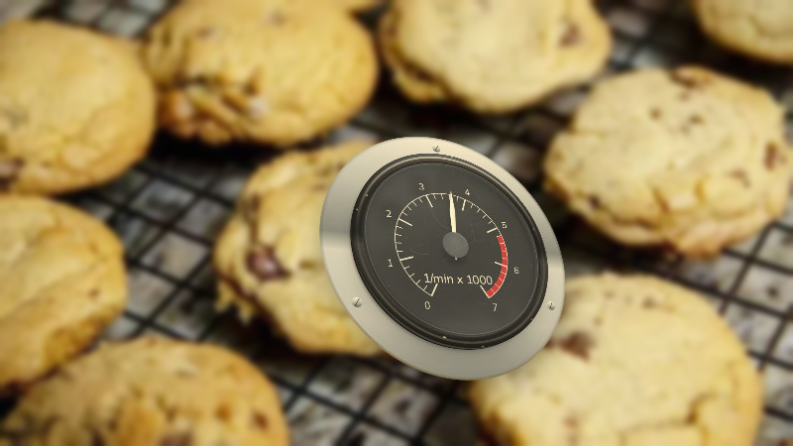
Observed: 3600 (rpm)
